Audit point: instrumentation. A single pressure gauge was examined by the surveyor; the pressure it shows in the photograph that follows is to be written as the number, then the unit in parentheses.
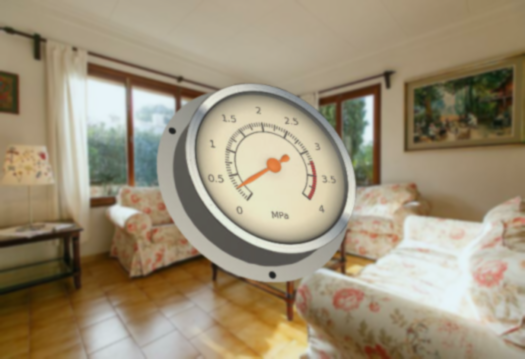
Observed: 0.25 (MPa)
